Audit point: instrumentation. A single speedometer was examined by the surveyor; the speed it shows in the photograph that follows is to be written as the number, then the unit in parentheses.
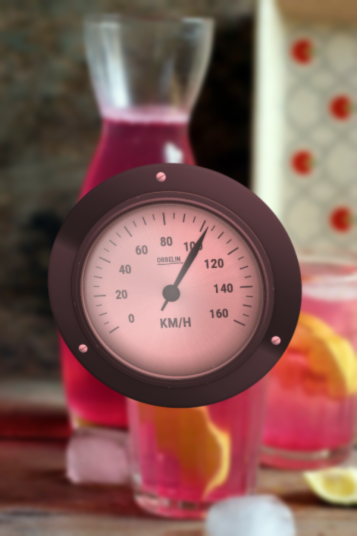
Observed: 102.5 (km/h)
